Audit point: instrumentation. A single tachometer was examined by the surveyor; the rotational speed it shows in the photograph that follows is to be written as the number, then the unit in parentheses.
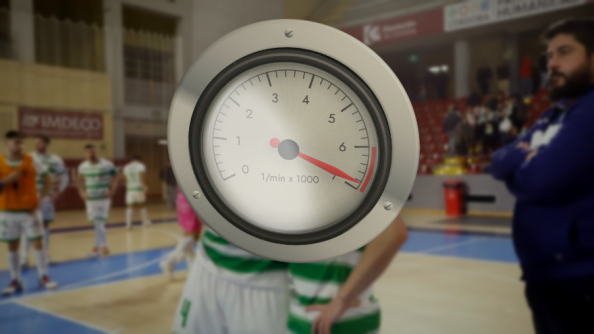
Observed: 6800 (rpm)
